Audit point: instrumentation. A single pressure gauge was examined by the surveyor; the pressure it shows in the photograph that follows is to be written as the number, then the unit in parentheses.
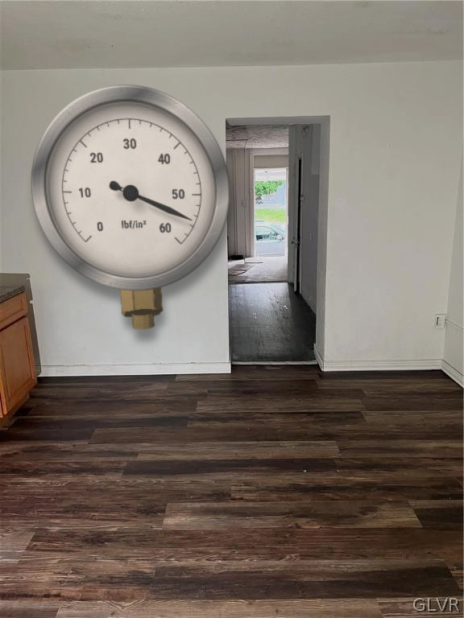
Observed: 55 (psi)
